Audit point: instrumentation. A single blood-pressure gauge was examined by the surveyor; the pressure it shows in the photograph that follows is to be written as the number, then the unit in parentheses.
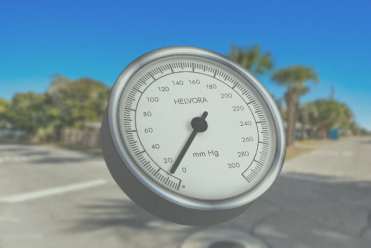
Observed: 10 (mmHg)
